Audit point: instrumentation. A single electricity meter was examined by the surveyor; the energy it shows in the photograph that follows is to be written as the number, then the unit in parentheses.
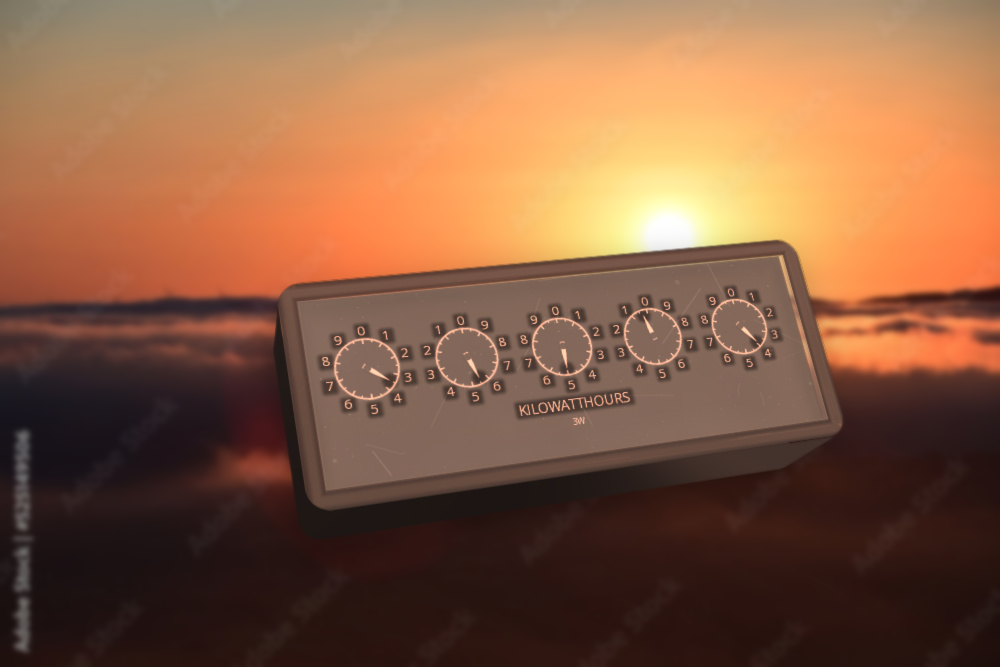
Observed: 35504 (kWh)
